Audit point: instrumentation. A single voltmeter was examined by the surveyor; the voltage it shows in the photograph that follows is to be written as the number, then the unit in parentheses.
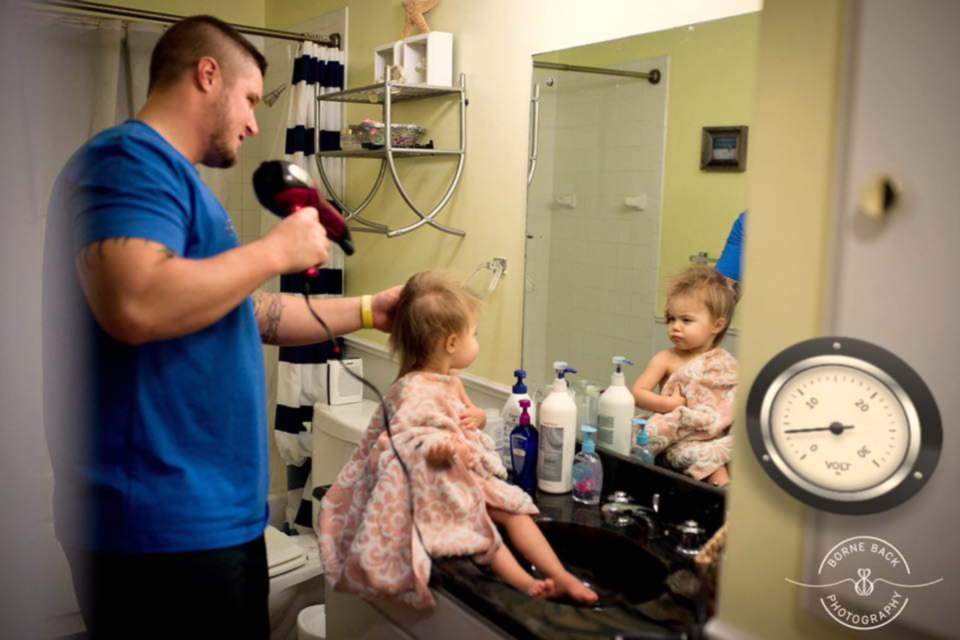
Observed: 4 (V)
